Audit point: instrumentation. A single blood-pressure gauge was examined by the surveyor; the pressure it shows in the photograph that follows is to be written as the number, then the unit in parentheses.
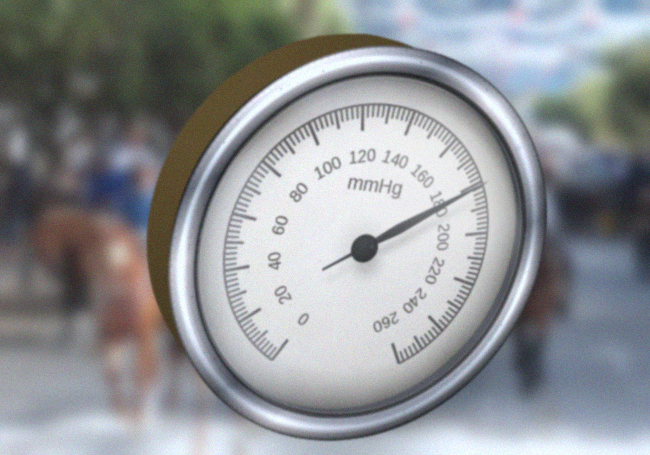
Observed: 180 (mmHg)
